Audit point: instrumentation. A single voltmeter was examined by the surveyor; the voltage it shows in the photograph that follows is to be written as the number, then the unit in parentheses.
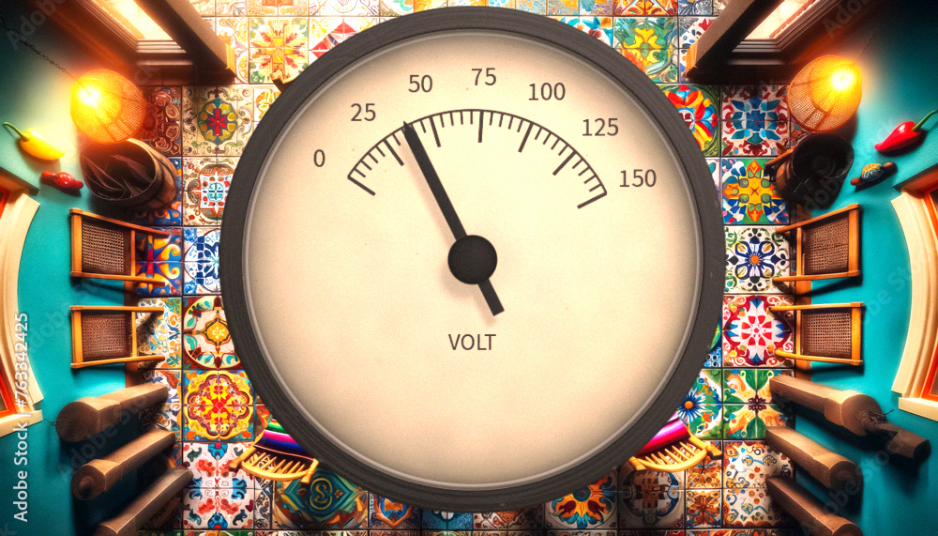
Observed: 37.5 (V)
